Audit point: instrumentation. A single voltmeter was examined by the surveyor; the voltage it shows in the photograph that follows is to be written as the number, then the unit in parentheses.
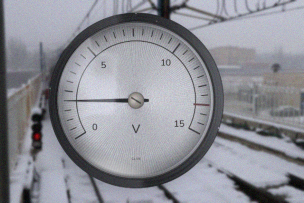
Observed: 2 (V)
